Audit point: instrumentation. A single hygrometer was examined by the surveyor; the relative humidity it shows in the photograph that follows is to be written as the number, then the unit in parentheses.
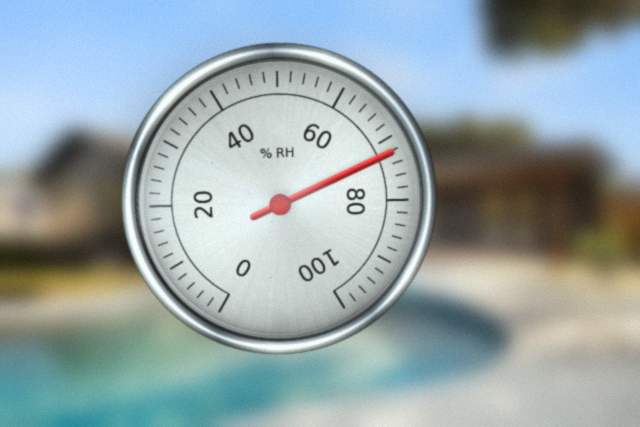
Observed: 72 (%)
